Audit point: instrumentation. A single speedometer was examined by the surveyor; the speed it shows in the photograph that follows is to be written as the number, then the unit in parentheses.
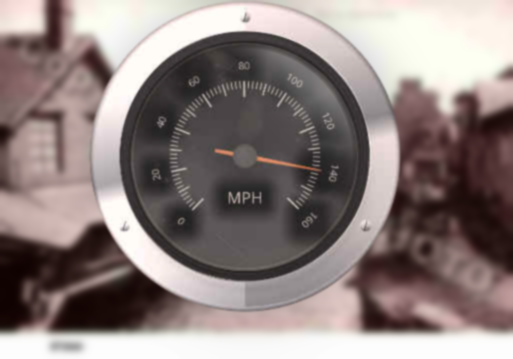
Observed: 140 (mph)
